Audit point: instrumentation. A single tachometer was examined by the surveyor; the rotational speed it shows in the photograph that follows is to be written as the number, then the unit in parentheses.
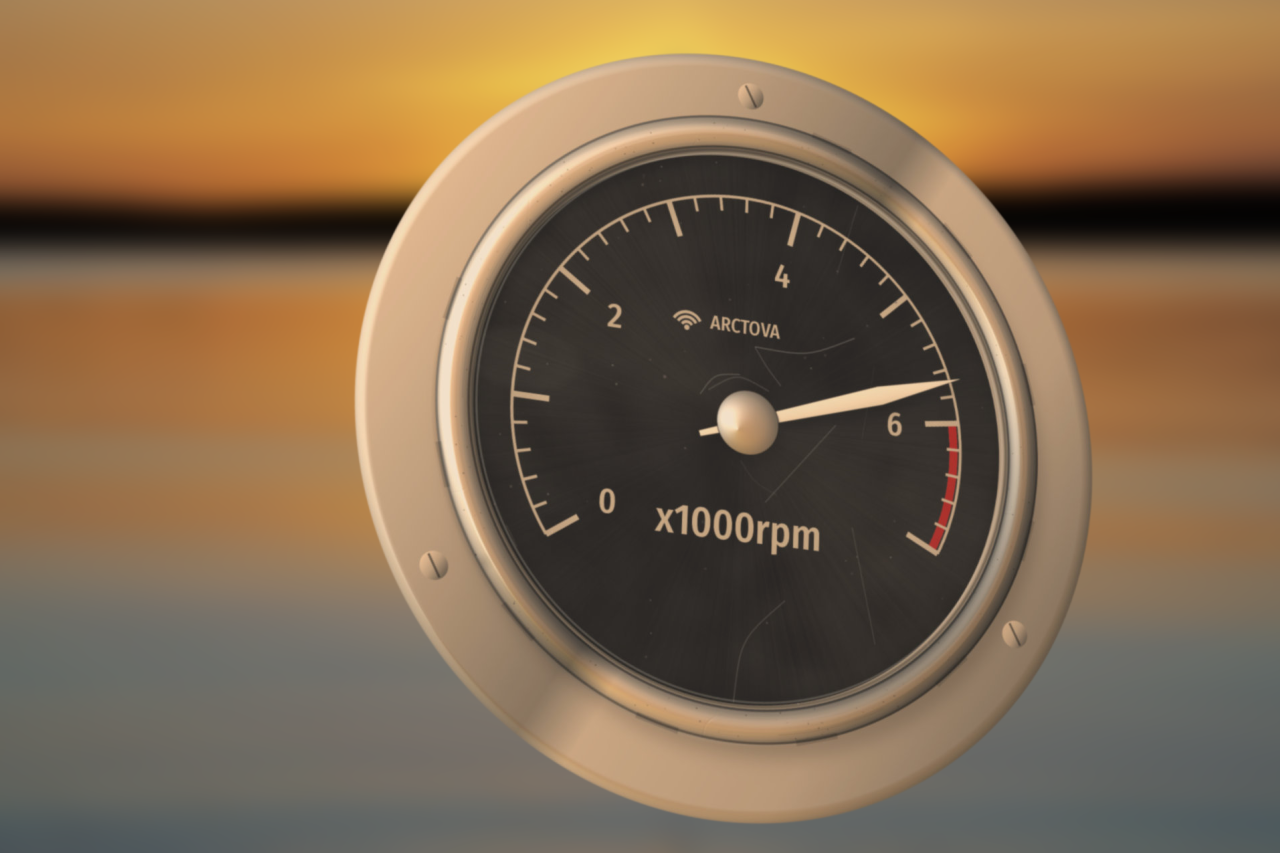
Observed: 5700 (rpm)
